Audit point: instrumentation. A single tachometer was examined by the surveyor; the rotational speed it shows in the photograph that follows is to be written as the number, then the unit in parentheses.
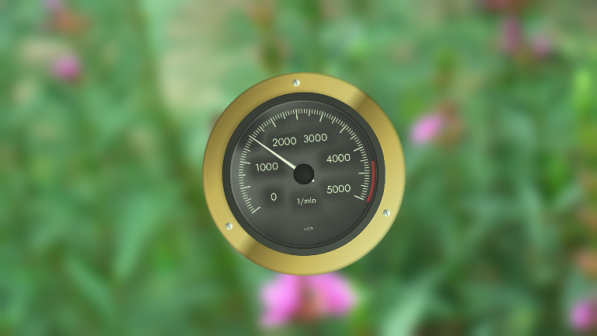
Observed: 1500 (rpm)
